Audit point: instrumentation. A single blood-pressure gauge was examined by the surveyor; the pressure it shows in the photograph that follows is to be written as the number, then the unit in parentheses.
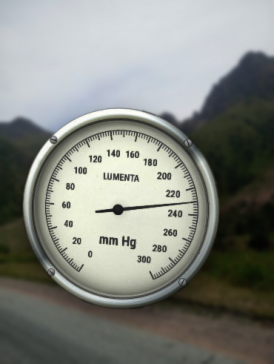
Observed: 230 (mmHg)
